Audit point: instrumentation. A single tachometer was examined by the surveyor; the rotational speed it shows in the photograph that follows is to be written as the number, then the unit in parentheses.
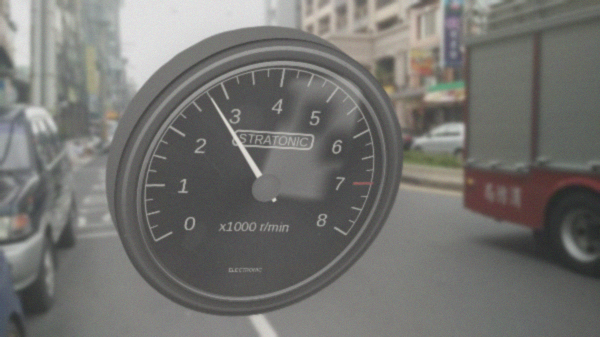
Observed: 2750 (rpm)
